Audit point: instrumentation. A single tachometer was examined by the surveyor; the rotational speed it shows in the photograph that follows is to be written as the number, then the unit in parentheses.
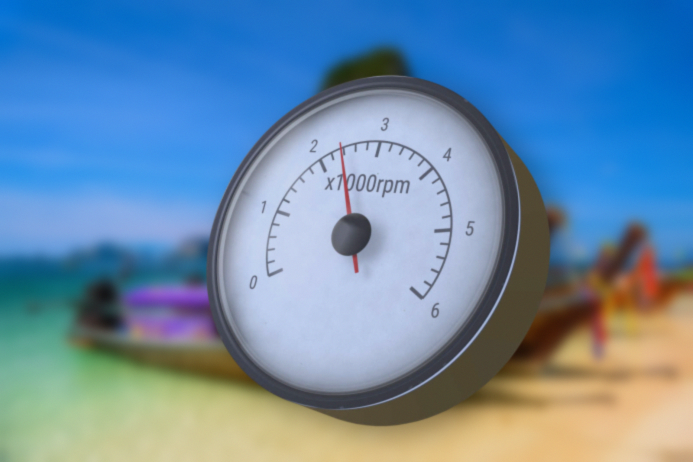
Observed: 2400 (rpm)
